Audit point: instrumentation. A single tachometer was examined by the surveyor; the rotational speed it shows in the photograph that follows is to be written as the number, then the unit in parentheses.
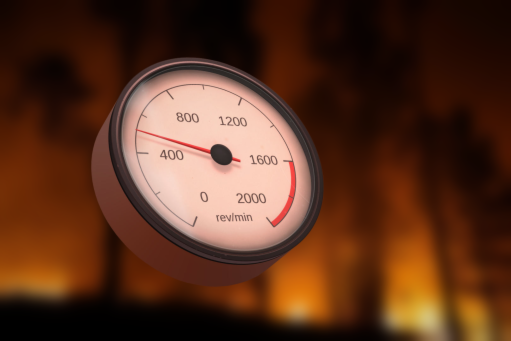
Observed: 500 (rpm)
